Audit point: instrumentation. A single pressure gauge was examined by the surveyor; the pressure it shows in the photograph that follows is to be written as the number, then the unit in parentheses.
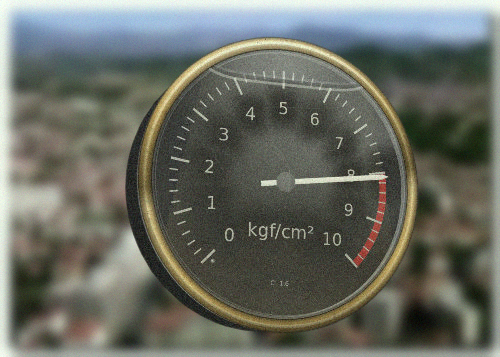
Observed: 8.1 (kg/cm²)
